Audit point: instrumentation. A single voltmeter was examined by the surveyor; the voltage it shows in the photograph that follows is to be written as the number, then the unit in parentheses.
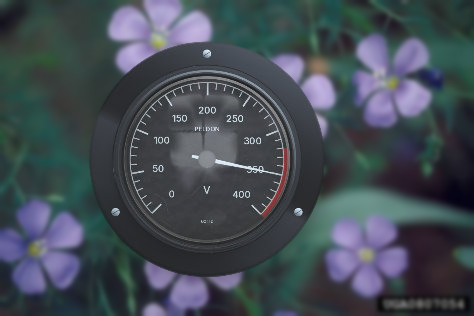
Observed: 350 (V)
